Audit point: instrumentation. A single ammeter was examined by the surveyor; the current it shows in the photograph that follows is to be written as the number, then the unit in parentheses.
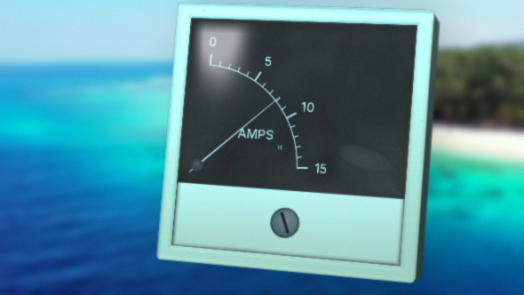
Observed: 8 (A)
